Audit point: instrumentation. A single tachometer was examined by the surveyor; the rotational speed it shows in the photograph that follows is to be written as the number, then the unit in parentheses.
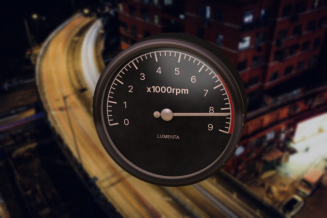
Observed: 8200 (rpm)
